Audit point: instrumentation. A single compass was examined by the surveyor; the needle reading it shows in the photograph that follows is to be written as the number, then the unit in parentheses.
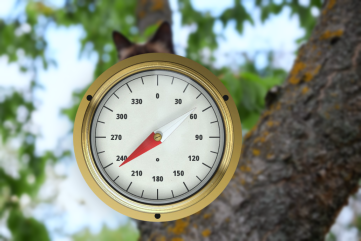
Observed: 232.5 (°)
